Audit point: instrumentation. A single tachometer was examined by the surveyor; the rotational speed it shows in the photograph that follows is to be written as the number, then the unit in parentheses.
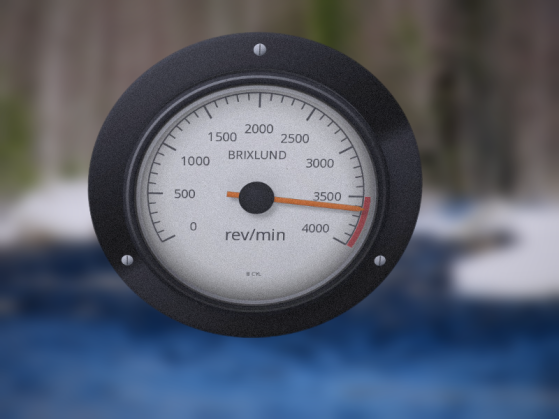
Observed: 3600 (rpm)
